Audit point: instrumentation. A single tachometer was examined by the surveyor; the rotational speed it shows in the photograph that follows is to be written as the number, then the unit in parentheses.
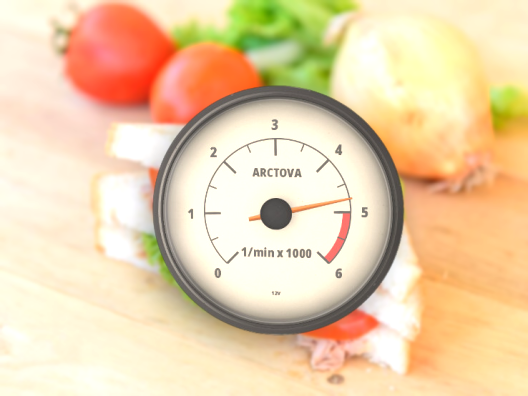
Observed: 4750 (rpm)
